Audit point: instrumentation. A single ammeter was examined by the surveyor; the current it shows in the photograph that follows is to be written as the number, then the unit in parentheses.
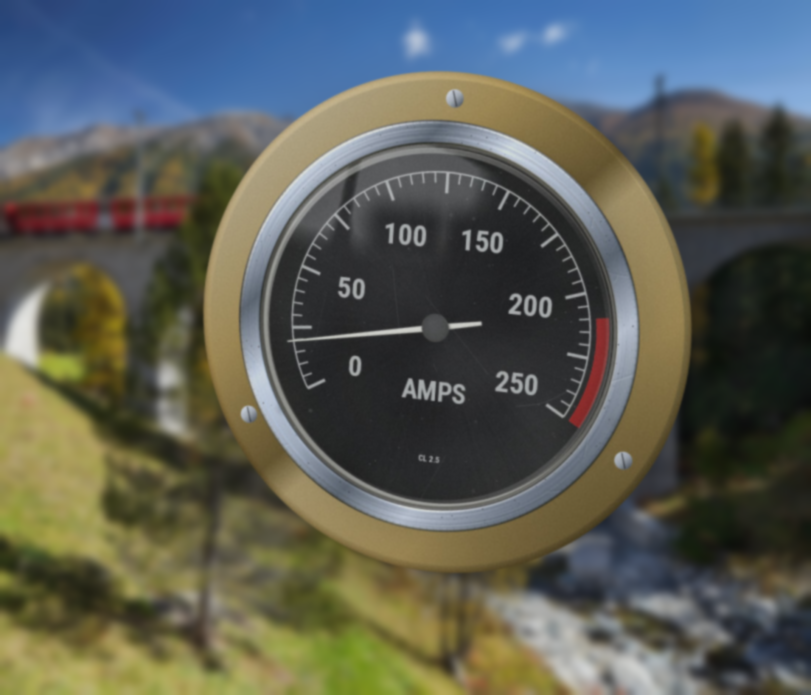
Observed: 20 (A)
